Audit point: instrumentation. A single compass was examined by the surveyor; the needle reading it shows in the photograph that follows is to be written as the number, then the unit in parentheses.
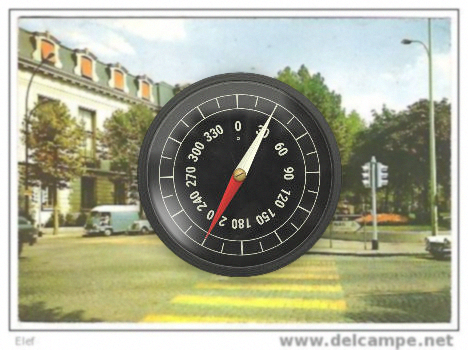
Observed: 210 (°)
